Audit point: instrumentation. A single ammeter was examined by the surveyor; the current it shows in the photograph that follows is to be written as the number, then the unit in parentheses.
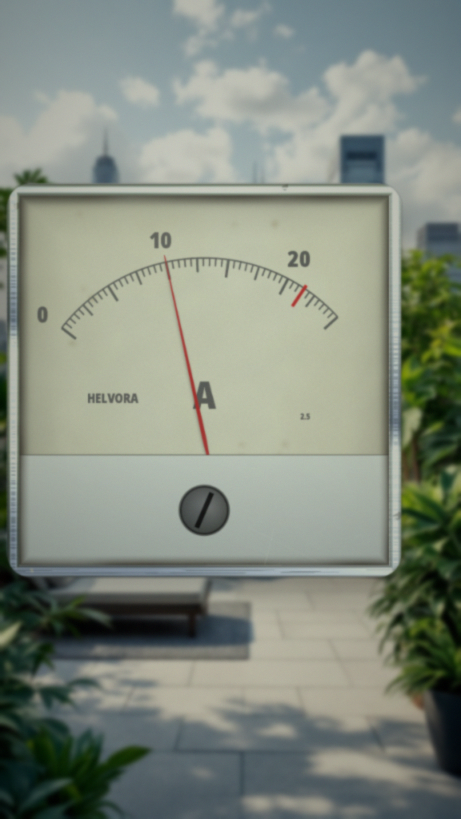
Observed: 10 (A)
